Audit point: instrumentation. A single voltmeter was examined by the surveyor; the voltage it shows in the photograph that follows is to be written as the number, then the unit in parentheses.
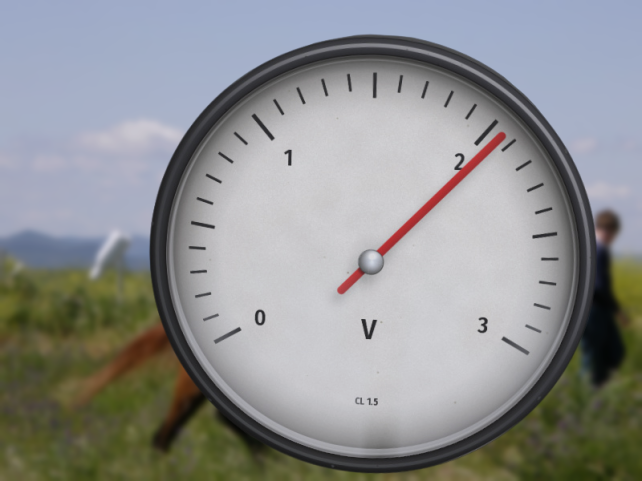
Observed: 2.05 (V)
